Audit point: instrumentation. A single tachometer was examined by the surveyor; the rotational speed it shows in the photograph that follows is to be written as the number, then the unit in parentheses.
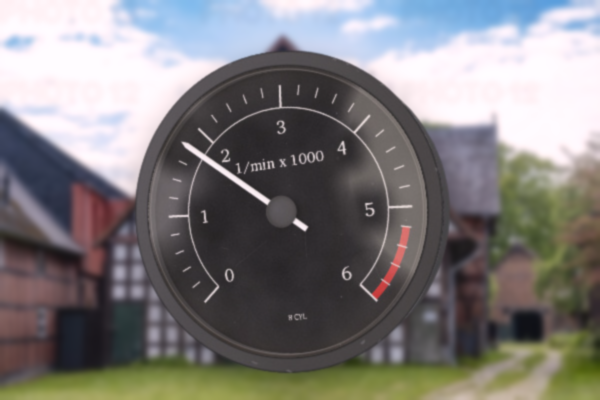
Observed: 1800 (rpm)
